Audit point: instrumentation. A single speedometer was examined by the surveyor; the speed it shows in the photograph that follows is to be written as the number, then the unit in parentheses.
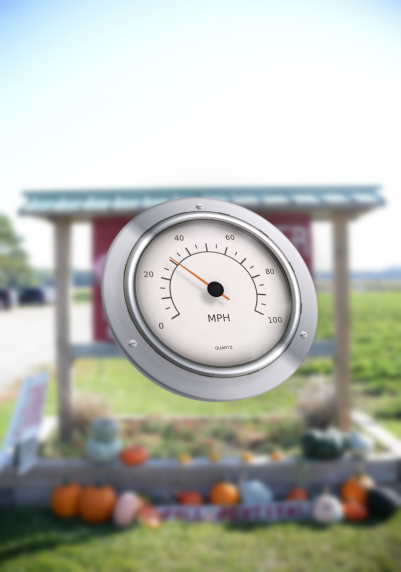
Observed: 30 (mph)
